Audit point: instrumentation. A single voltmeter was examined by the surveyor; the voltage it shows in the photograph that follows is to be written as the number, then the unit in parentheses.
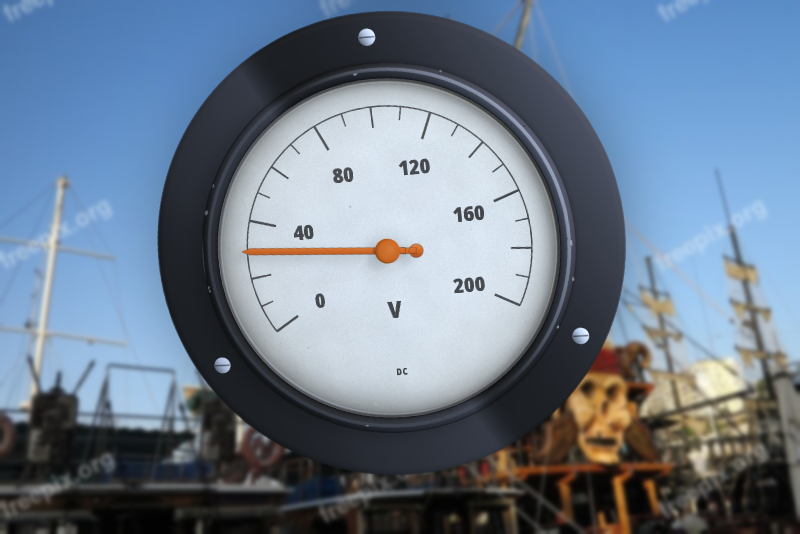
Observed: 30 (V)
